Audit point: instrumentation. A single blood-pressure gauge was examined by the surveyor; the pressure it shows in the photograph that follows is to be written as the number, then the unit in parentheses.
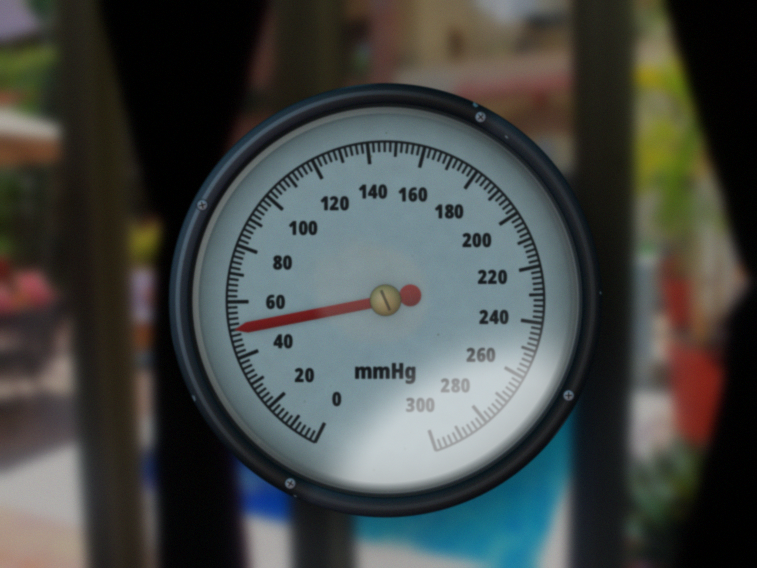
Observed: 50 (mmHg)
